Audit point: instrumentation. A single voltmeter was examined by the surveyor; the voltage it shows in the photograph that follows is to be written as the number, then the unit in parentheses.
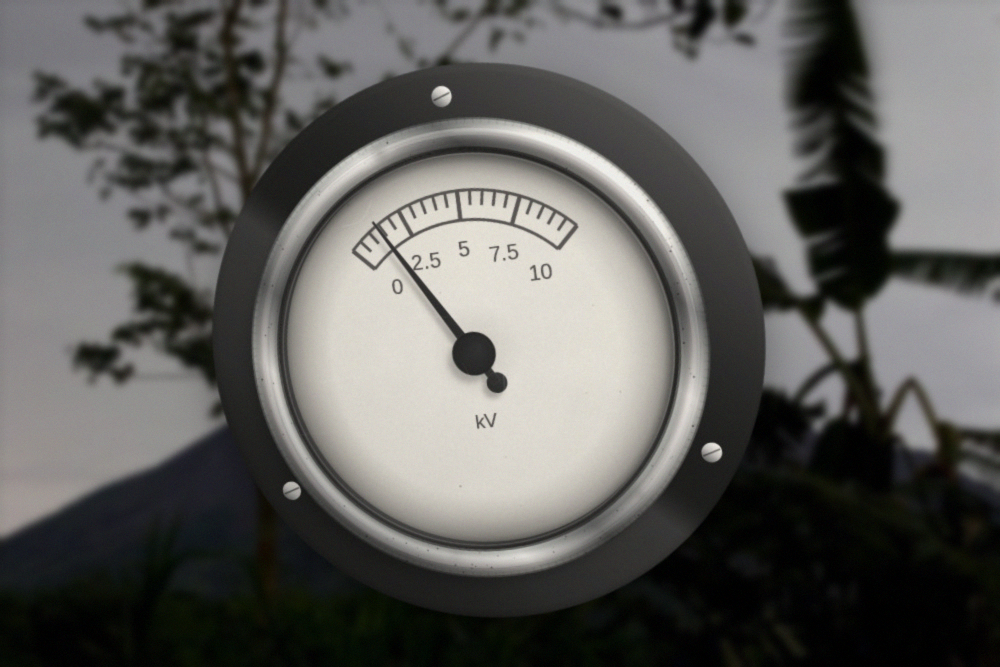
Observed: 1.5 (kV)
